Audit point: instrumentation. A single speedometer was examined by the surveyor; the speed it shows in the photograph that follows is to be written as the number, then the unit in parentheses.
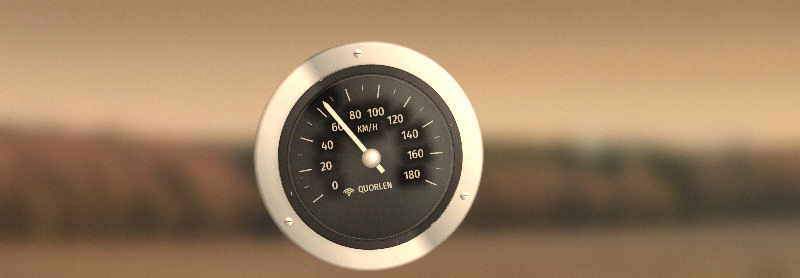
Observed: 65 (km/h)
